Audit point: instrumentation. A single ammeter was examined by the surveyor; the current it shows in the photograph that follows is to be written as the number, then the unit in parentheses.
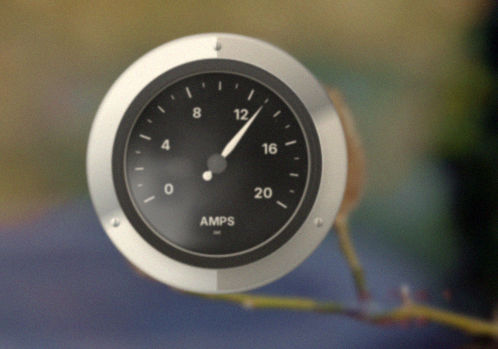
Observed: 13 (A)
